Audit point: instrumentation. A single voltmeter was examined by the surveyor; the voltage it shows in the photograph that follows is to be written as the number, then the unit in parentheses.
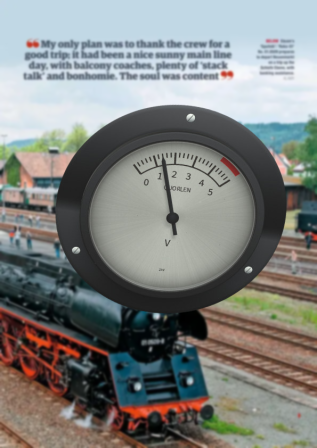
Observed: 1.4 (V)
